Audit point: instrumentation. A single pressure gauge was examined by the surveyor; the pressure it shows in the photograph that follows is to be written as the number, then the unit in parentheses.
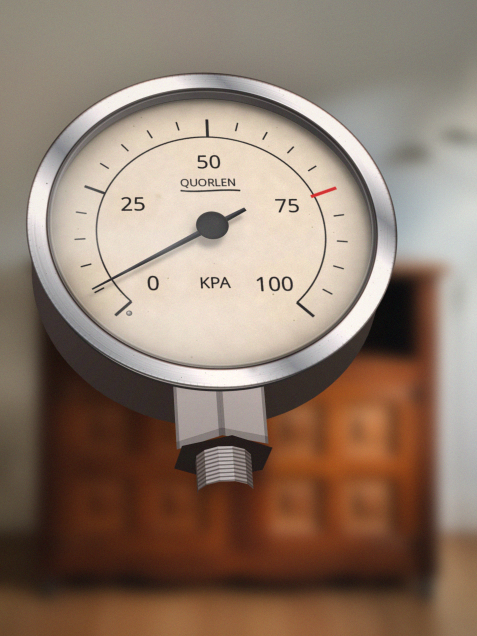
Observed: 5 (kPa)
